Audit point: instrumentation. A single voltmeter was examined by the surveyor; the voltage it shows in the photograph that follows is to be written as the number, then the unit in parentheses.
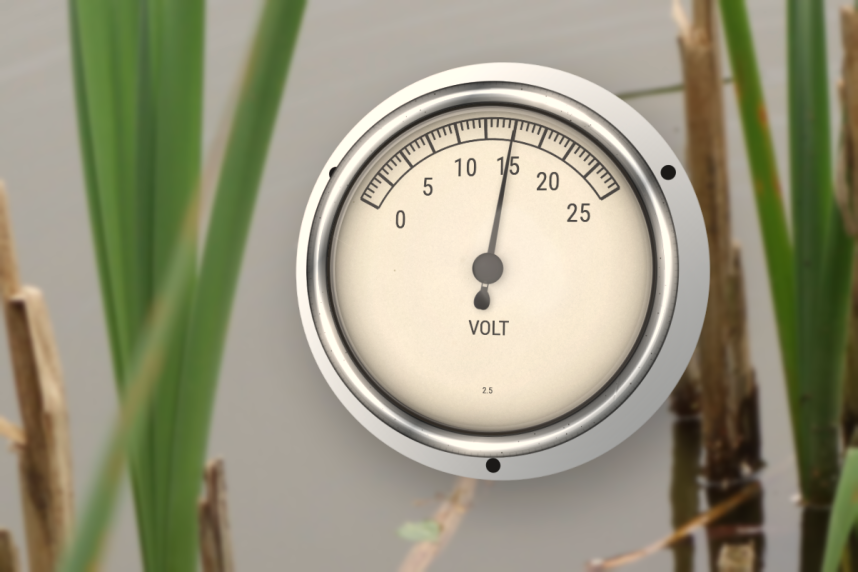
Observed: 15 (V)
